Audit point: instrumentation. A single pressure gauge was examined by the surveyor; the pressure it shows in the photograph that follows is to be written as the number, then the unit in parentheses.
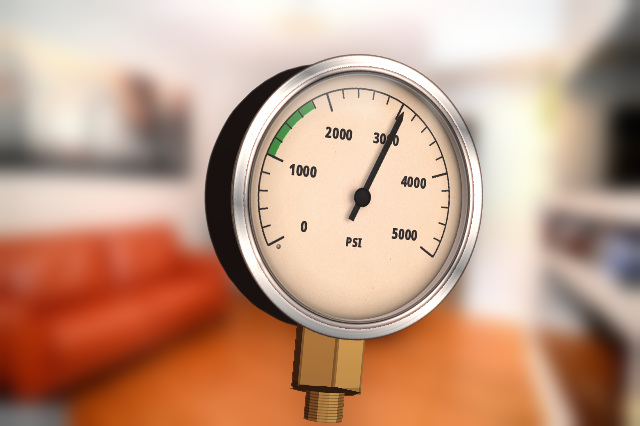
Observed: 3000 (psi)
